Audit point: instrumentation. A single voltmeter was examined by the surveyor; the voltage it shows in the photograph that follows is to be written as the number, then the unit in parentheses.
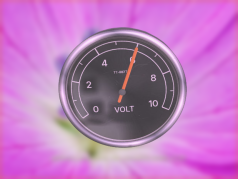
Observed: 6 (V)
